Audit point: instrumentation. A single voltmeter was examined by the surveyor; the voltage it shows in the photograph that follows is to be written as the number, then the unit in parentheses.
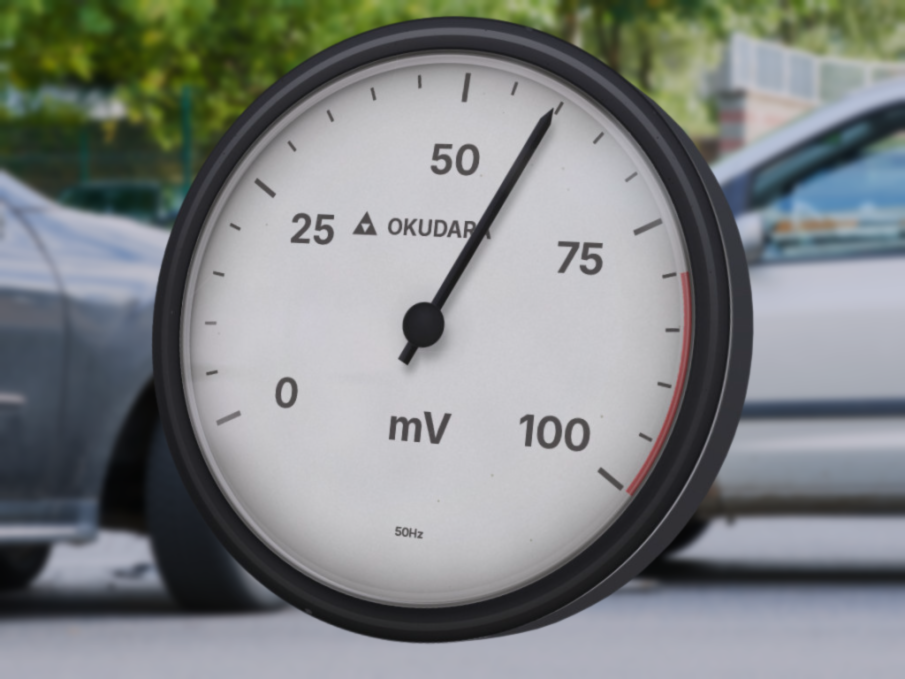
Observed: 60 (mV)
